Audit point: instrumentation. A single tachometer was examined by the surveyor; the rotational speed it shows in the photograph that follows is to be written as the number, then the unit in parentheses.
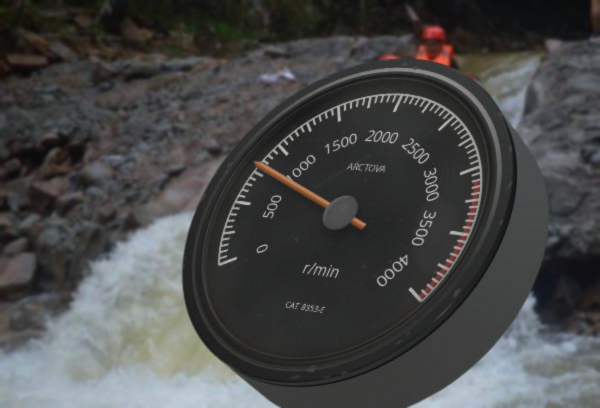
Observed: 800 (rpm)
